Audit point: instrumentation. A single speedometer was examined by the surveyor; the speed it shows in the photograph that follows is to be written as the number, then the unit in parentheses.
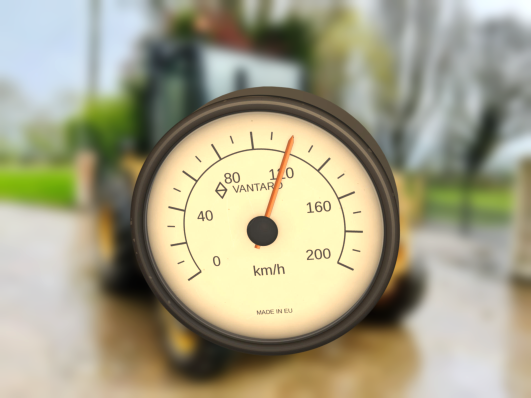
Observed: 120 (km/h)
